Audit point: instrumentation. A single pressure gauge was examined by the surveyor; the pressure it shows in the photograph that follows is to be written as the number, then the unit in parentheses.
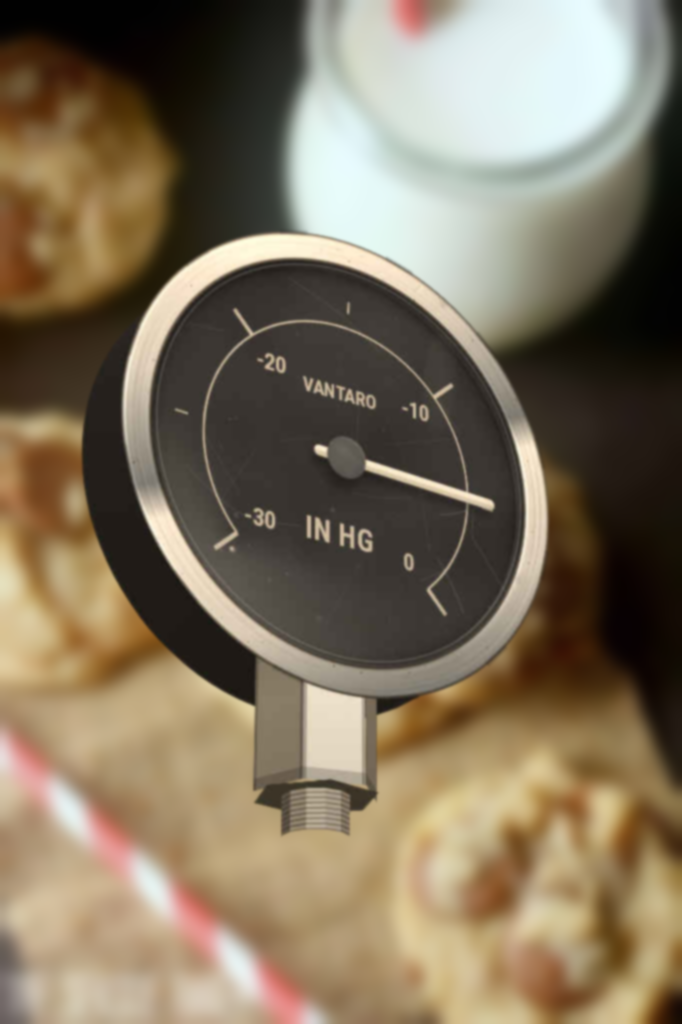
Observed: -5 (inHg)
